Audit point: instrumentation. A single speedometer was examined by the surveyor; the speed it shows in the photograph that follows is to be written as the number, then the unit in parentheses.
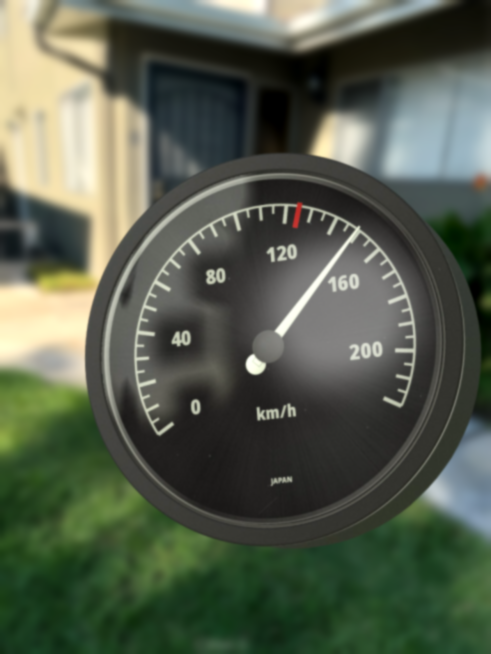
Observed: 150 (km/h)
